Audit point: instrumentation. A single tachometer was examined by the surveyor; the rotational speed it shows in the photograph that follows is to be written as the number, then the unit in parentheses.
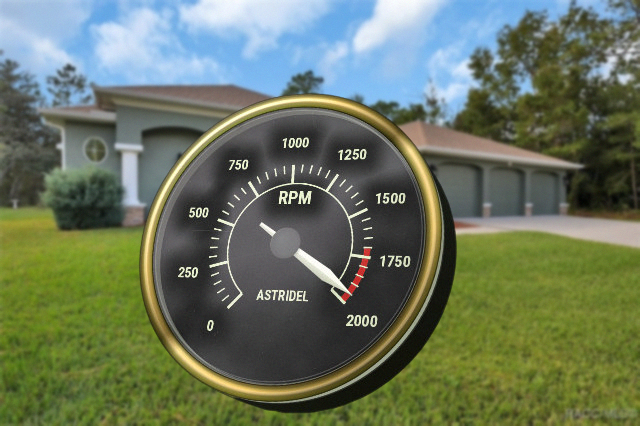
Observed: 1950 (rpm)
